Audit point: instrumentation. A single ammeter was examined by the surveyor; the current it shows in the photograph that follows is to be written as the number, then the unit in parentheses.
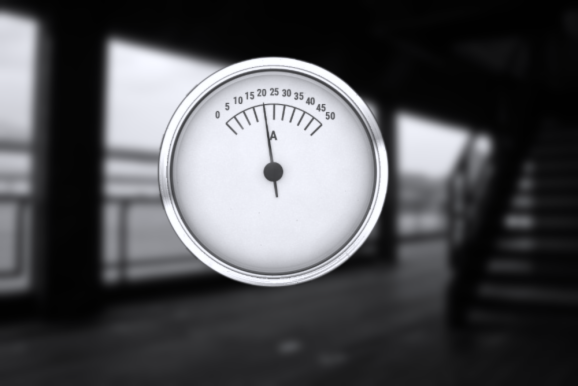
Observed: 20 (A)
